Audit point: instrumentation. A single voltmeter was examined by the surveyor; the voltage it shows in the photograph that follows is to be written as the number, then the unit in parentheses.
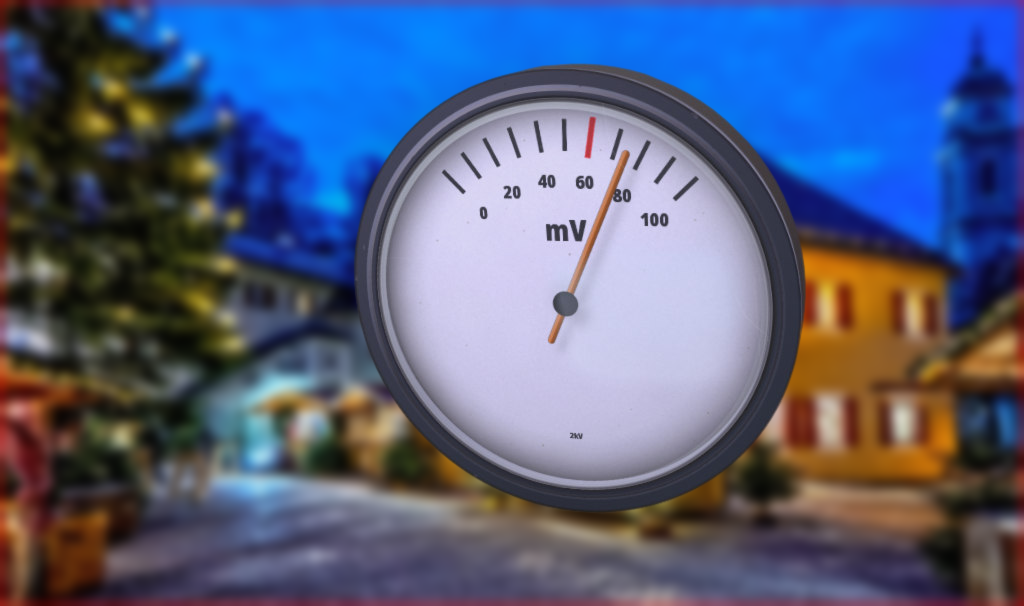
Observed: 75 (mV)
